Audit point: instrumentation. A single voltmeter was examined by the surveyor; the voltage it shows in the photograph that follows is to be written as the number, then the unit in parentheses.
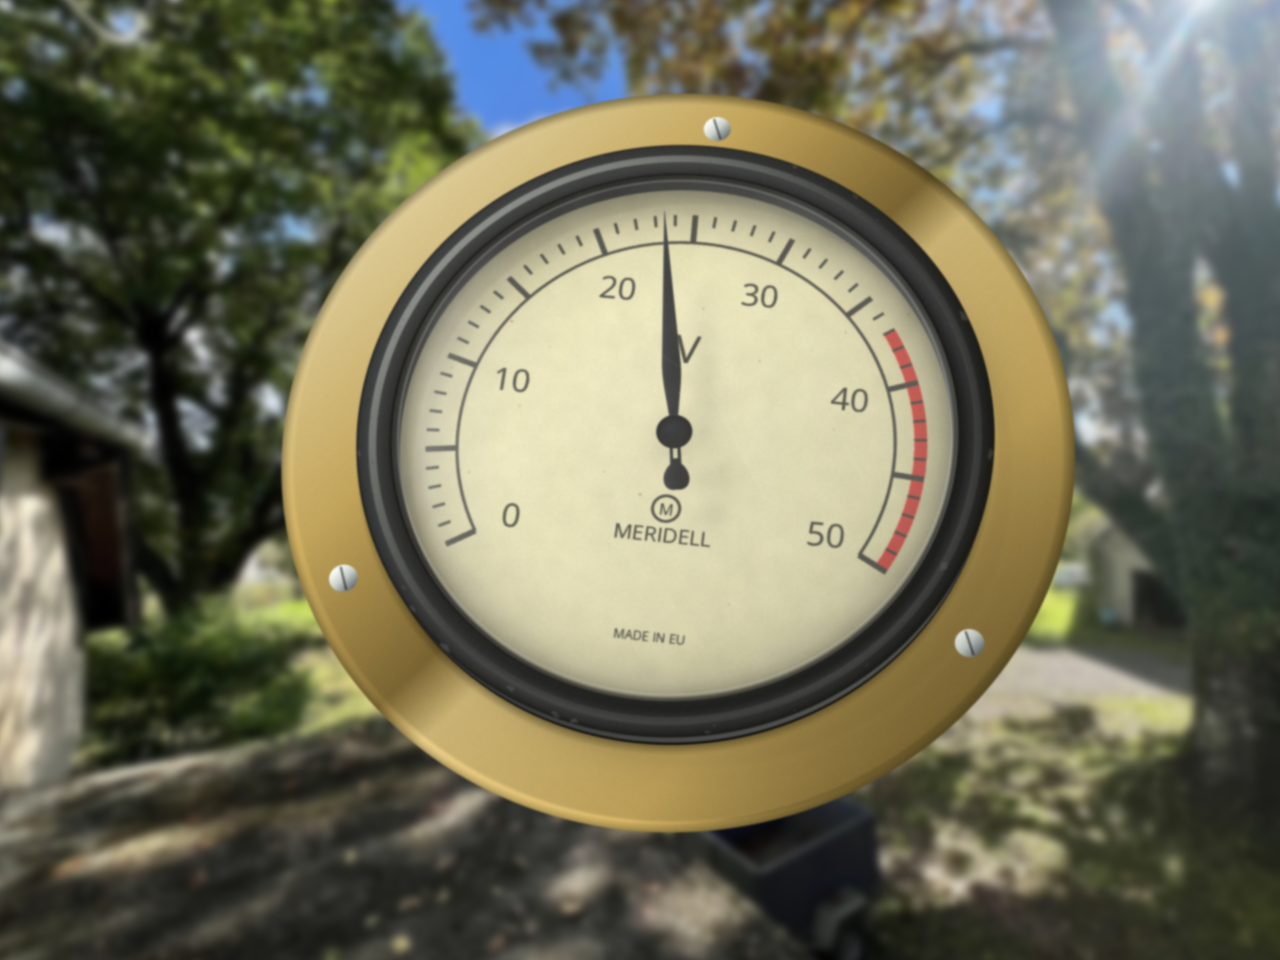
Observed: 23.5 (V)
